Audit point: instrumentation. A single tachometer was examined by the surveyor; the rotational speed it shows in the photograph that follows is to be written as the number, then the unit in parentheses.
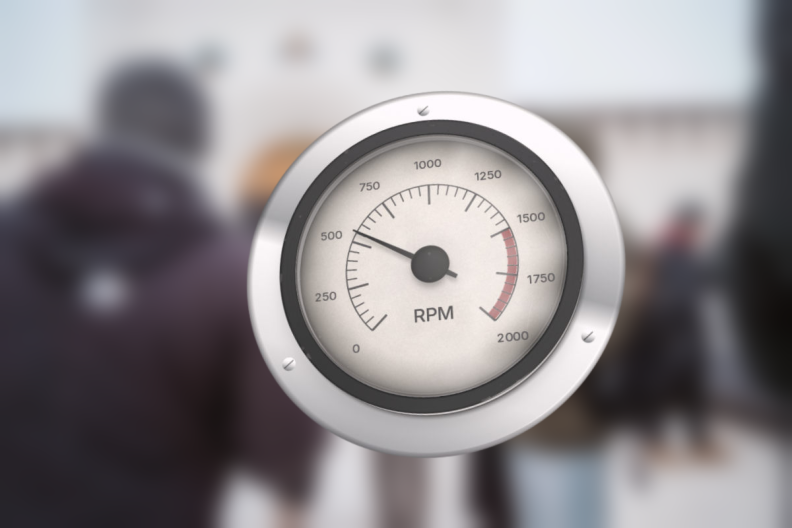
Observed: 550 (rpm)
